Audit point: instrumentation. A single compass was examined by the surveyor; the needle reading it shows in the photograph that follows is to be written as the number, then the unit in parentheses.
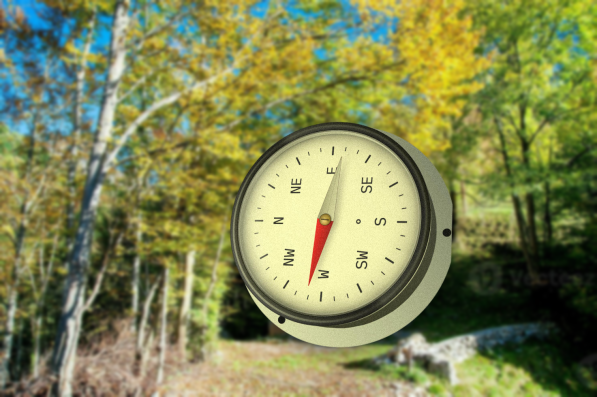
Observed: 280 (°)
